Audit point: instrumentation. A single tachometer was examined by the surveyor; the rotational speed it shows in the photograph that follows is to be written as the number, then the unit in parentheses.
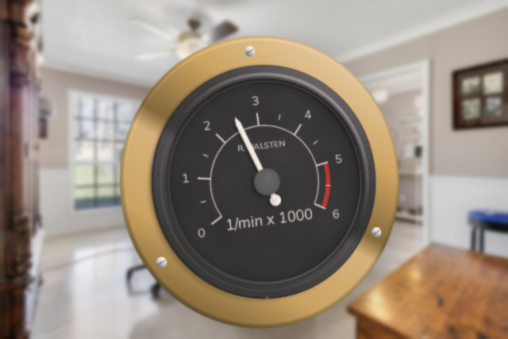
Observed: 2500 (rpm)
